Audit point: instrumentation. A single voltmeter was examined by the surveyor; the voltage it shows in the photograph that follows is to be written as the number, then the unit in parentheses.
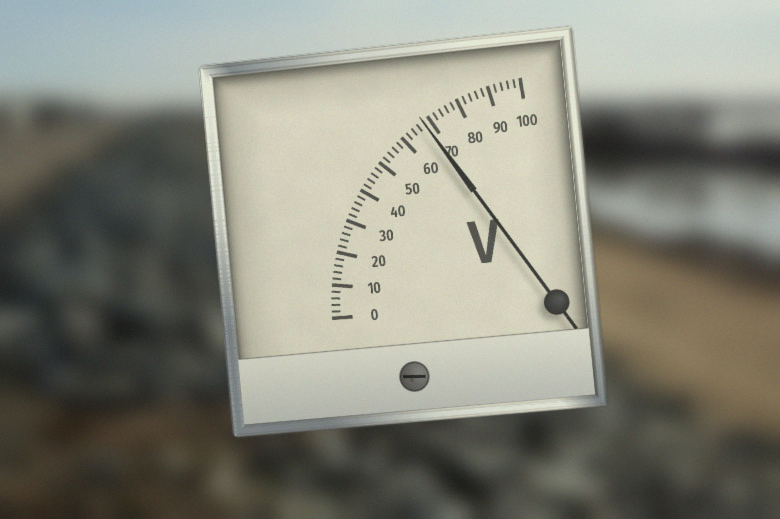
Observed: 68 (V)
